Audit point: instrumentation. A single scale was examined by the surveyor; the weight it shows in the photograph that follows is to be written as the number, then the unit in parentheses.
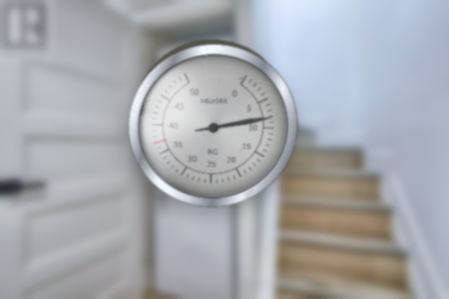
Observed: 8 (kg)
